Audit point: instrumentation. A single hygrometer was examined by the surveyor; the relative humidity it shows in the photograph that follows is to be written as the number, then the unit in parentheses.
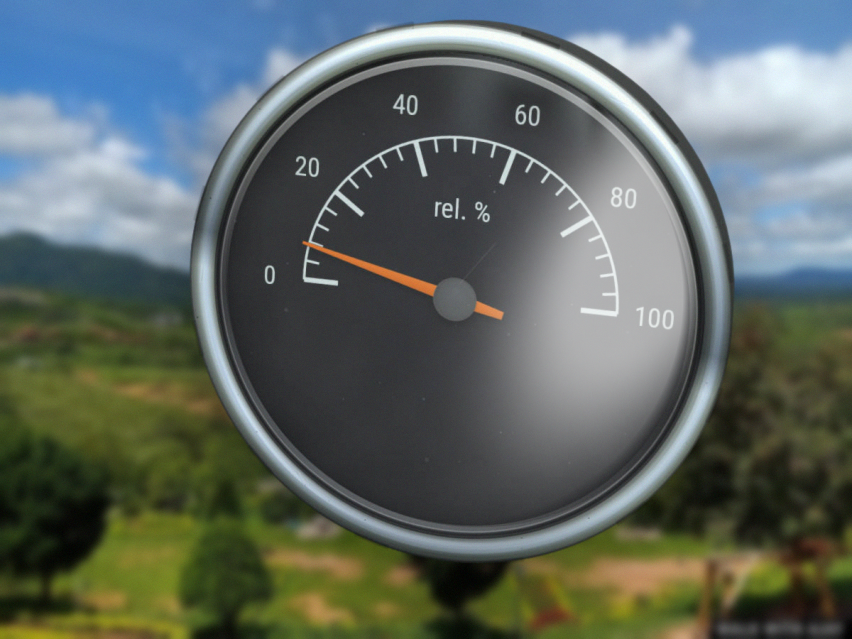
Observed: 8 (%)
